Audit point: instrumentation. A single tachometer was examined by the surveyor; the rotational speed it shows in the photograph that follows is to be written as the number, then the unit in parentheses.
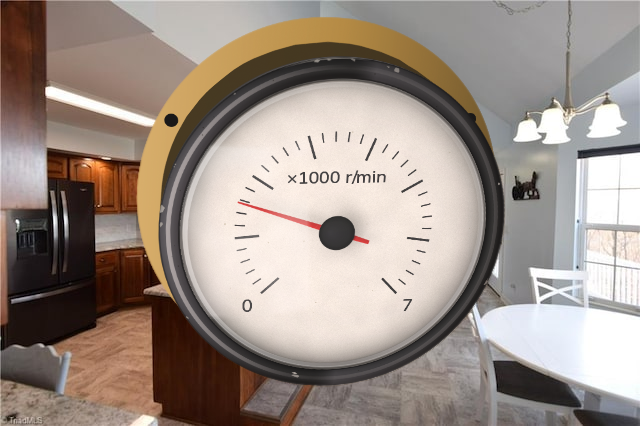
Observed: 1600 (rpm)
